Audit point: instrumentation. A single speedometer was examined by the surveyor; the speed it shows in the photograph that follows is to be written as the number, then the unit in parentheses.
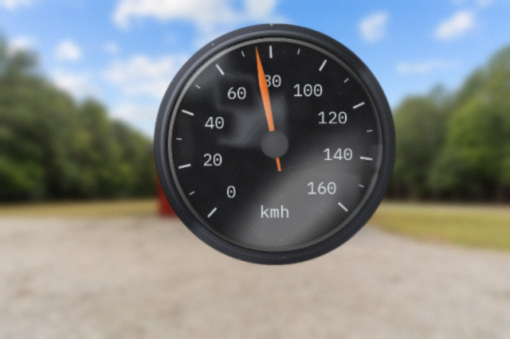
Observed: 75 (km/h)
